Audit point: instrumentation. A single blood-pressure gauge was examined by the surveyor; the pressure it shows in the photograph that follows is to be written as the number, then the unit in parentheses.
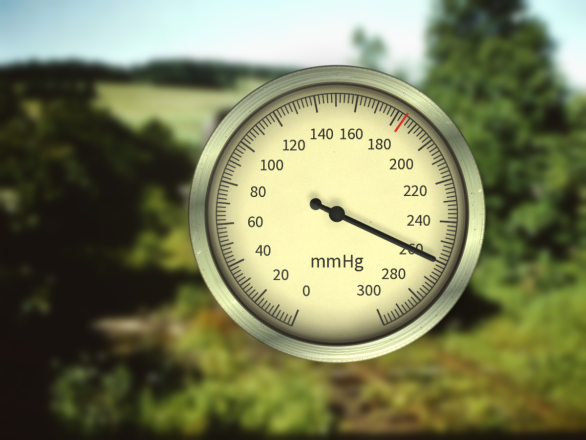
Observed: 260 (mmHg)
